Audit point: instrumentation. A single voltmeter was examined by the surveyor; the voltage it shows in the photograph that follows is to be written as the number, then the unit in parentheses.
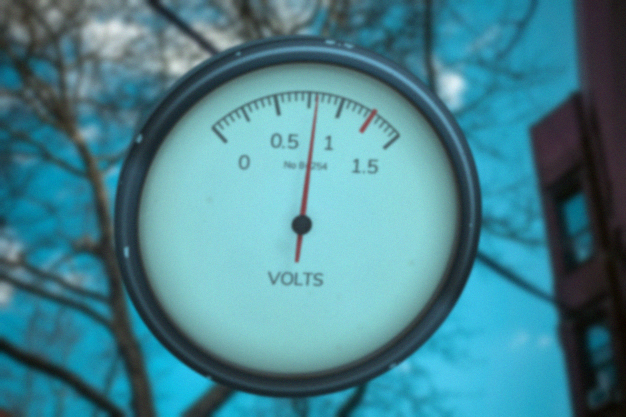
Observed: 0.8 (V)
